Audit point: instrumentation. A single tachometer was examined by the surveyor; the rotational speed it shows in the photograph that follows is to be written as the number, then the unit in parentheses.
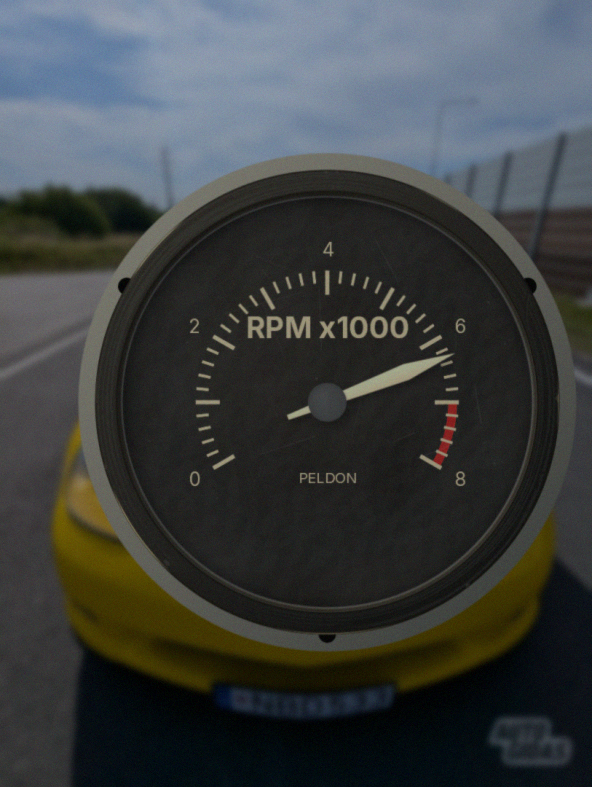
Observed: 6300 (rpm)
